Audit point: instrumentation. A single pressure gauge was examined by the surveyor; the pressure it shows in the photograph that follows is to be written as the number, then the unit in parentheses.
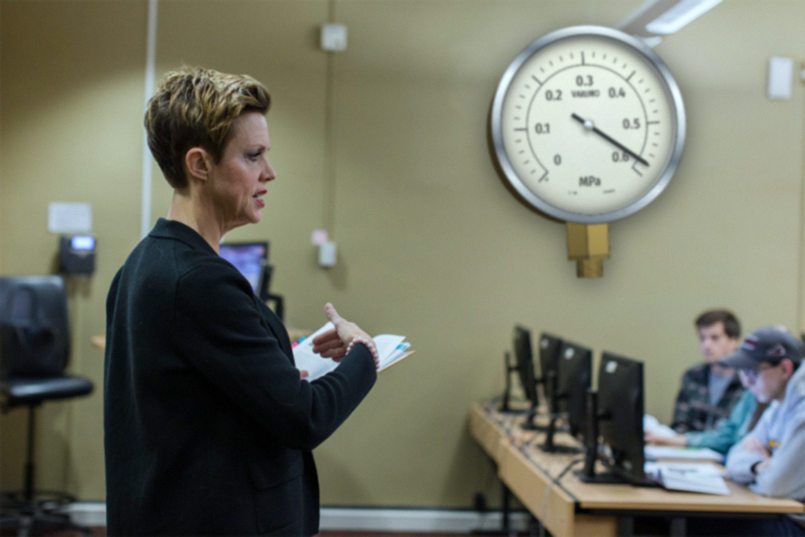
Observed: 0.58 (MPa)
